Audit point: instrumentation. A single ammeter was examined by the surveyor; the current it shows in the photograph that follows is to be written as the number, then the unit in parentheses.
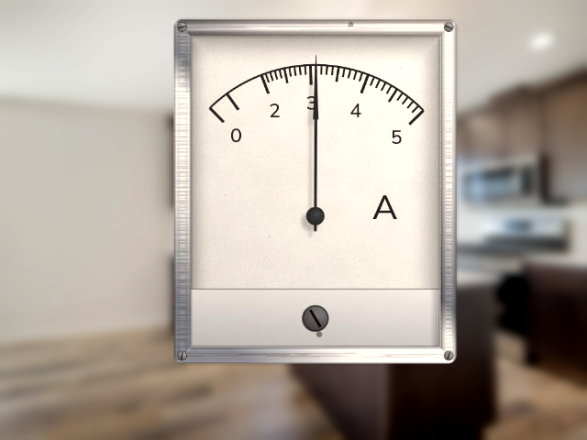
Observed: 3.1 (A)
